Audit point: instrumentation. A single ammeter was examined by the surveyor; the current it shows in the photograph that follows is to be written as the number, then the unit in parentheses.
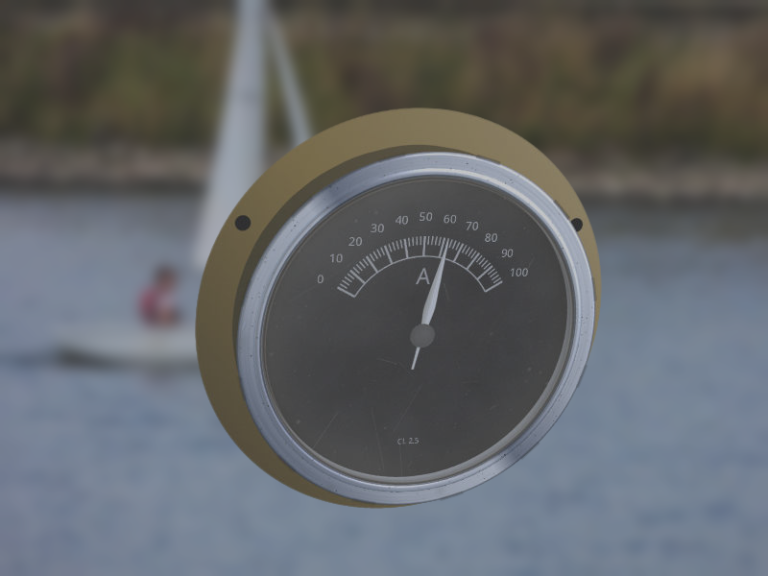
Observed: 60 (A)
